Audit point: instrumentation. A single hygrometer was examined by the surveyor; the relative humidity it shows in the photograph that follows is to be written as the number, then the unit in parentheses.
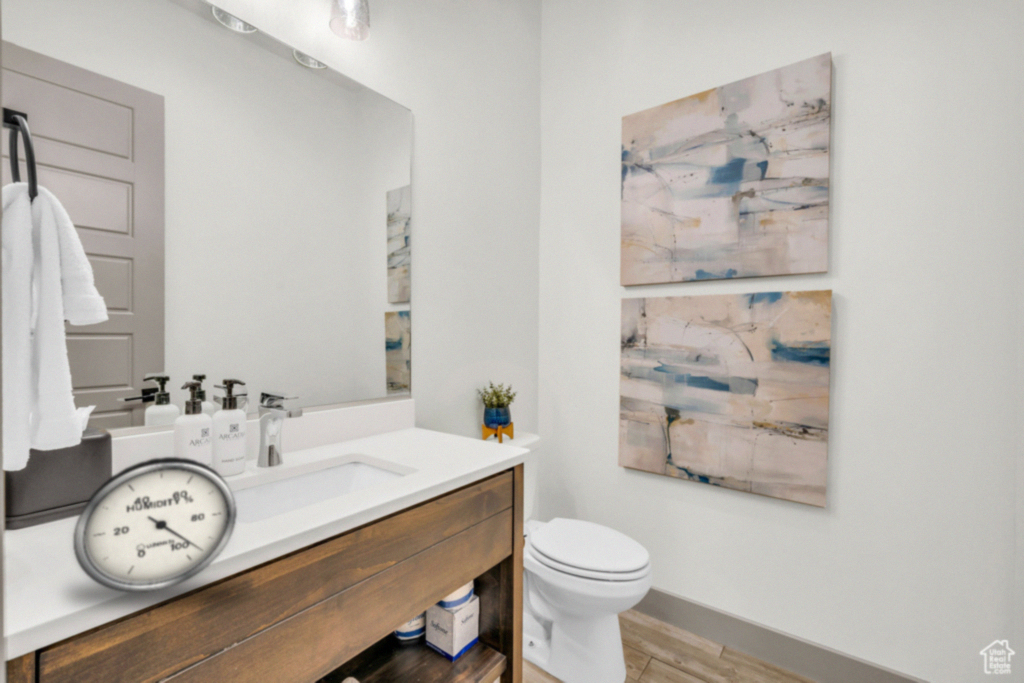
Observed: 95 (%)
